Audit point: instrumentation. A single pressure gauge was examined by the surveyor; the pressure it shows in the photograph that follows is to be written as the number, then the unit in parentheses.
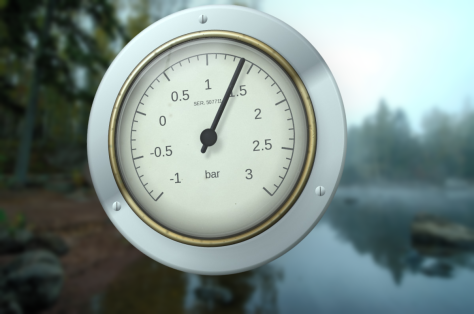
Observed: 1.4 (bar)
